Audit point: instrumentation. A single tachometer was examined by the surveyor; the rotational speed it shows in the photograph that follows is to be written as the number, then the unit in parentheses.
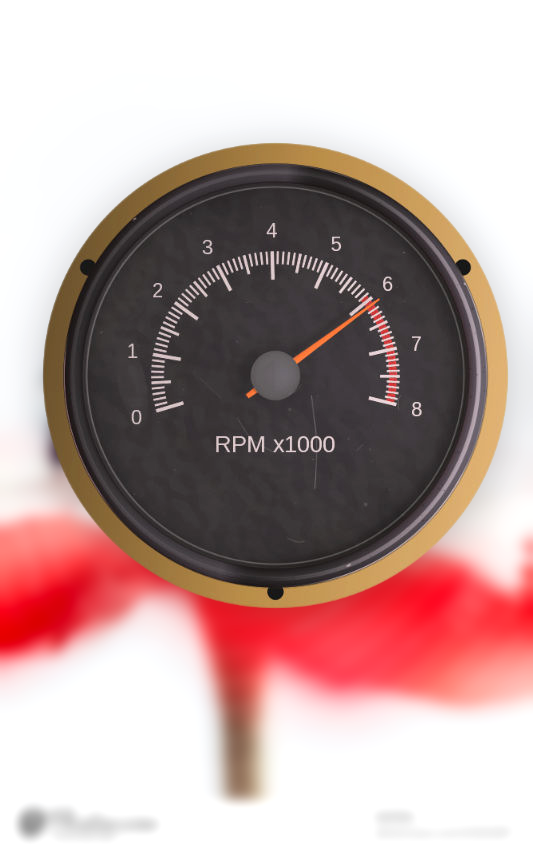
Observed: 6100 (rpm)
